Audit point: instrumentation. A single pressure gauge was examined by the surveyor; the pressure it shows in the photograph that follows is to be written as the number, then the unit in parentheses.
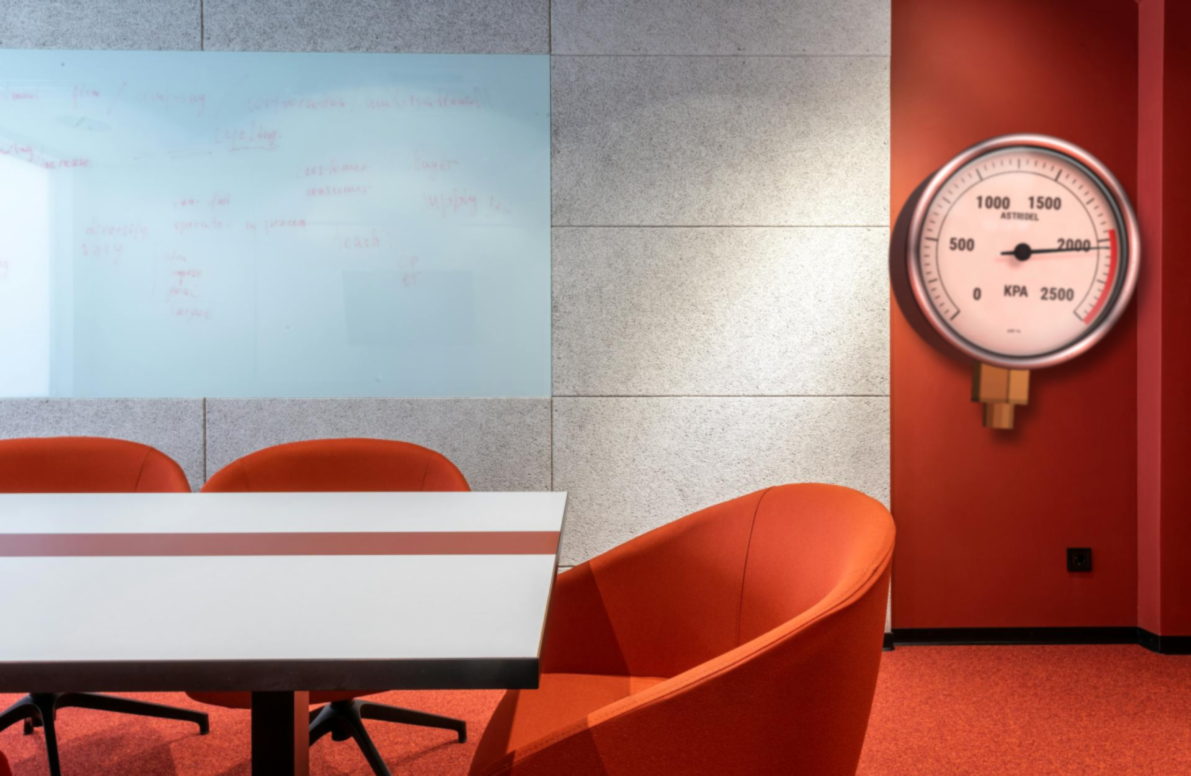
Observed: 2050 (kPa)
